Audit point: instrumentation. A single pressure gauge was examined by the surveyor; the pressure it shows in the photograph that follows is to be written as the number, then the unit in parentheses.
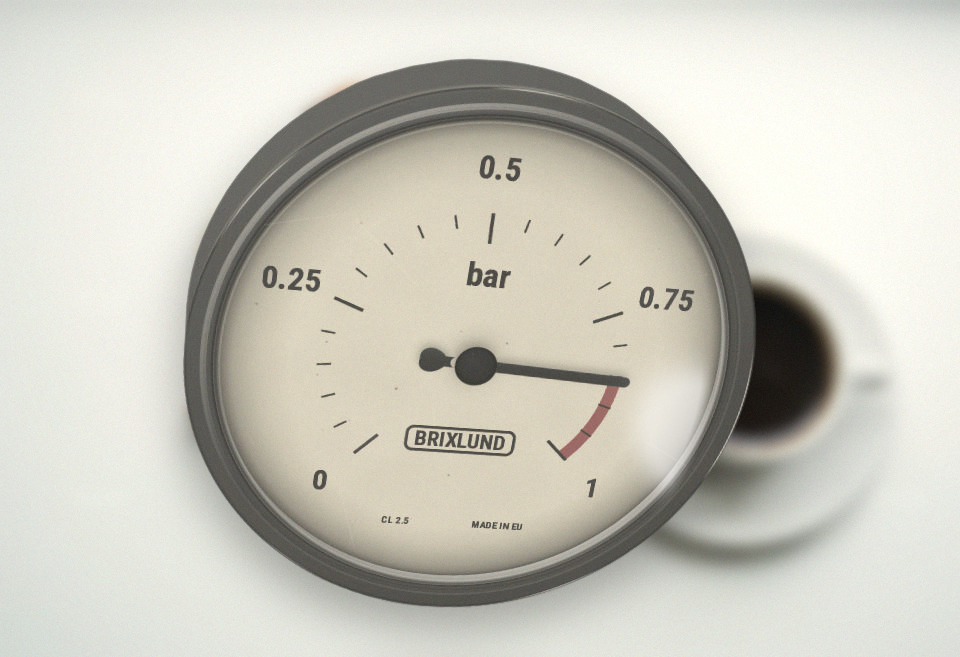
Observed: 0.85 (bar)
